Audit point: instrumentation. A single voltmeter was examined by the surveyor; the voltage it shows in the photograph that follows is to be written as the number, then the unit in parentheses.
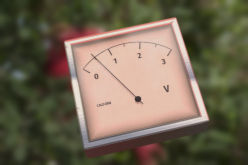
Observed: 0.5 (V)
